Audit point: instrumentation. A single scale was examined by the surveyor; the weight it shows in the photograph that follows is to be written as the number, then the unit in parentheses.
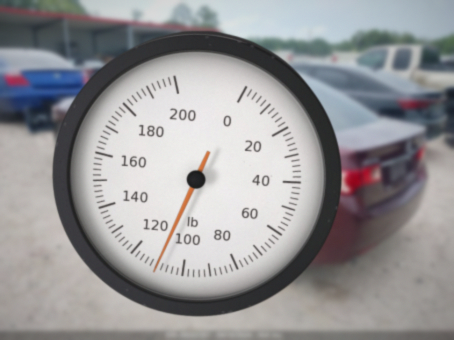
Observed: 110 (lb)
